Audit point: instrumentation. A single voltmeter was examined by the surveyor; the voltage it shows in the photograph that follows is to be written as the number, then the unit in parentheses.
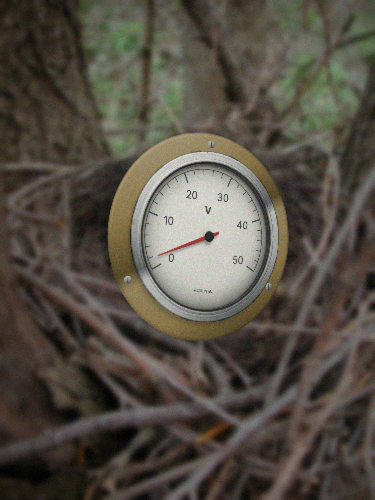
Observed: 2 (V)
